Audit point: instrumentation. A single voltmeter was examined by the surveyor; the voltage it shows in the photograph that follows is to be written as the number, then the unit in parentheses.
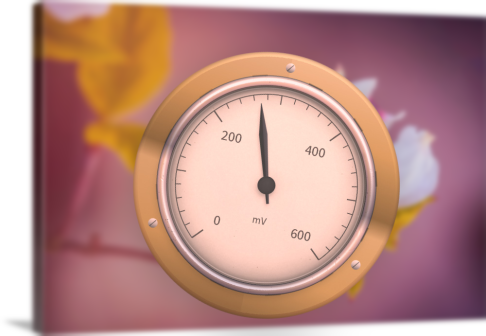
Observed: 270 (mV)
